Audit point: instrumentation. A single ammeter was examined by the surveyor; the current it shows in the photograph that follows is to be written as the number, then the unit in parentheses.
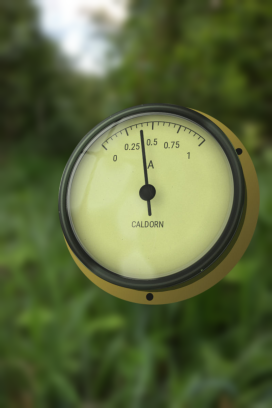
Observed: 0.4 (A)
